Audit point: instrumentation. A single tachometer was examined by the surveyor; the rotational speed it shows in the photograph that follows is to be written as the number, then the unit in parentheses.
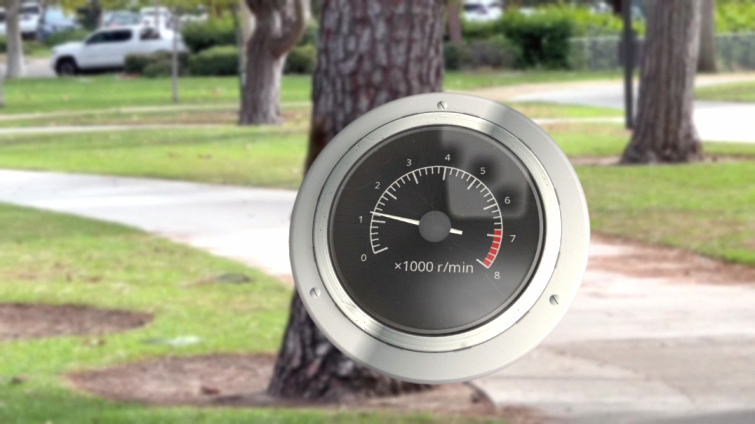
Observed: 1200 (rpm)
